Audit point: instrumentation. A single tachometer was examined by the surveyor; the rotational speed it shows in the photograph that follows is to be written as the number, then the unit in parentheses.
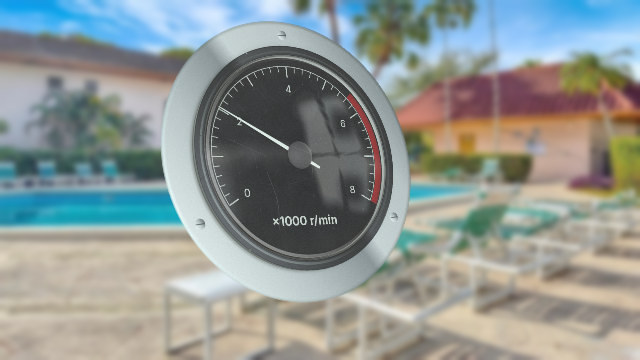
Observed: 2000 (rpm)
